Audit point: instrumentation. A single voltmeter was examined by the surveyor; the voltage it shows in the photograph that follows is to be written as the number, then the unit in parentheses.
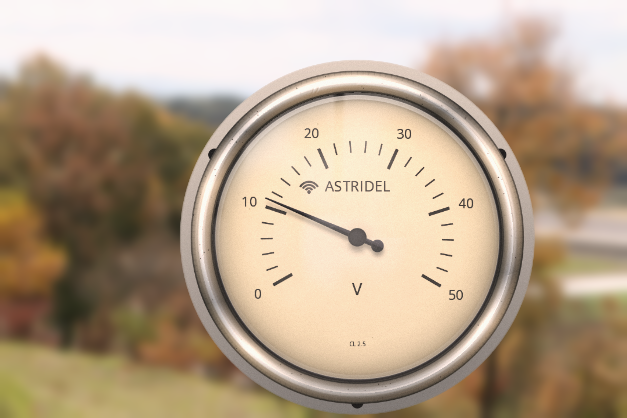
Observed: 11 (V)
